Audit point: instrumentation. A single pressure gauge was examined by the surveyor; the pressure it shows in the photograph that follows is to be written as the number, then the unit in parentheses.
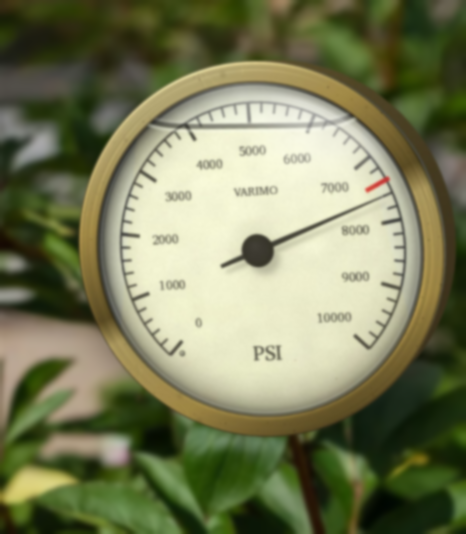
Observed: 7600 (psi)
